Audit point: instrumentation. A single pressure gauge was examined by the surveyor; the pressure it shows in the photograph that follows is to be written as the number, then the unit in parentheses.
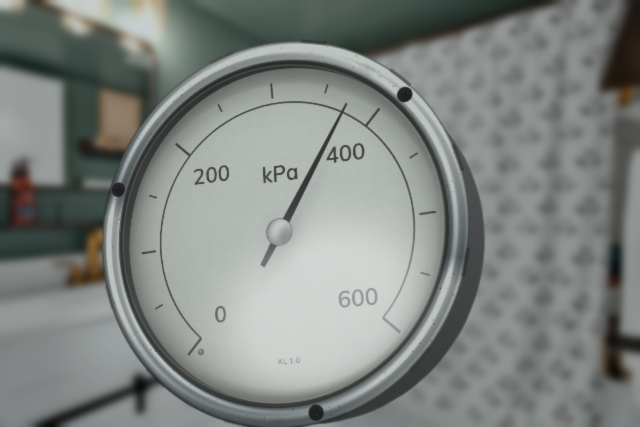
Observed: 375 (kPa)
